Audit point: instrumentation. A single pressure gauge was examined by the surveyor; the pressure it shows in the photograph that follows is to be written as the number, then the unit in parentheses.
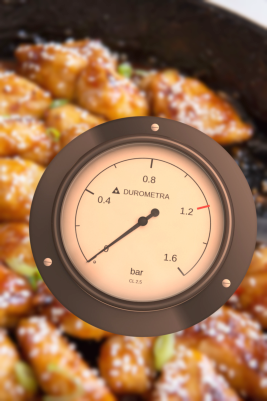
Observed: 0 (bar)
